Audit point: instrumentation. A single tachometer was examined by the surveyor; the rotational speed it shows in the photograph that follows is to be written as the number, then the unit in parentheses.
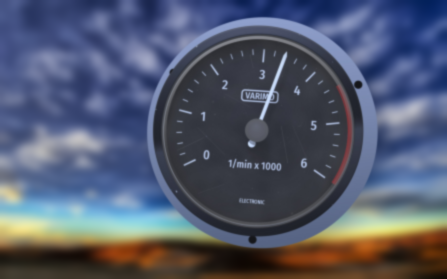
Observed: 3400 (rpm)
